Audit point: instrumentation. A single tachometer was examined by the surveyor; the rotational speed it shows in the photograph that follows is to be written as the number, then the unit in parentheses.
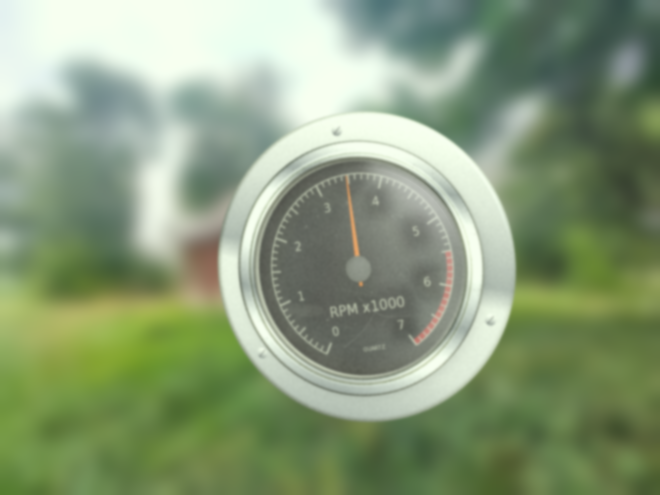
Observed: 3500 (rpm)
